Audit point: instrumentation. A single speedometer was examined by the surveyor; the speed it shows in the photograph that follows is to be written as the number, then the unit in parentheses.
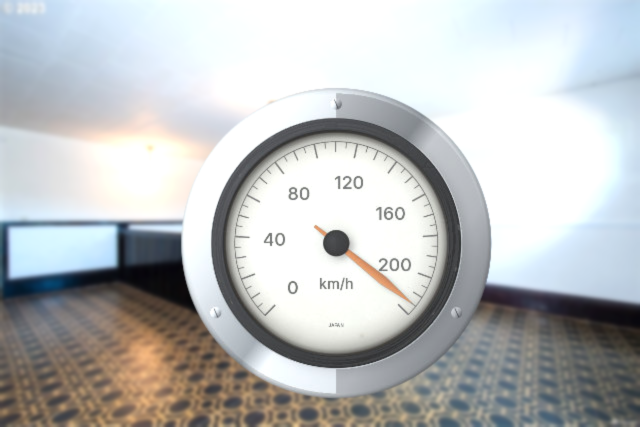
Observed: 215 (km/h)
